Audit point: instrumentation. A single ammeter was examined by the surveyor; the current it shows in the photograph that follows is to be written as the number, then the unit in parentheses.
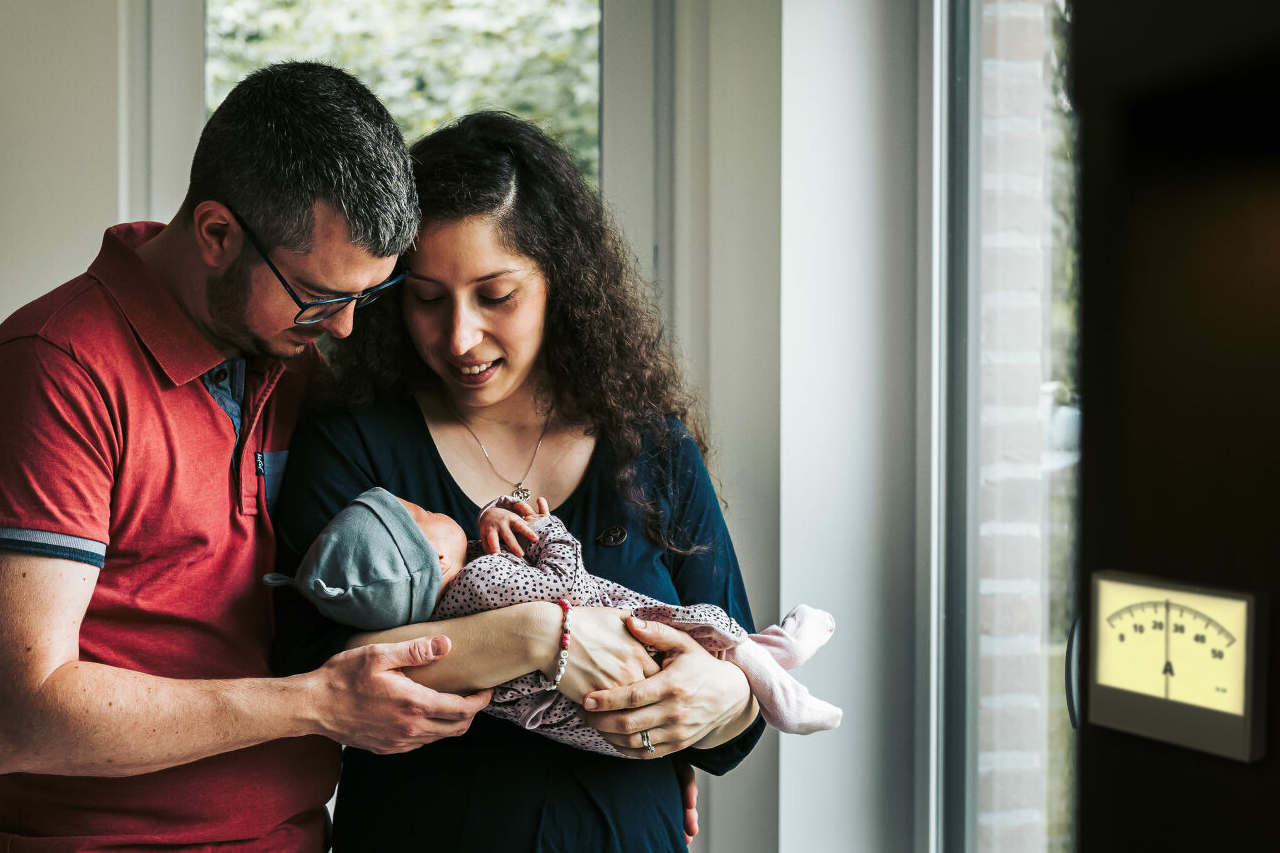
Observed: 25 (A)
